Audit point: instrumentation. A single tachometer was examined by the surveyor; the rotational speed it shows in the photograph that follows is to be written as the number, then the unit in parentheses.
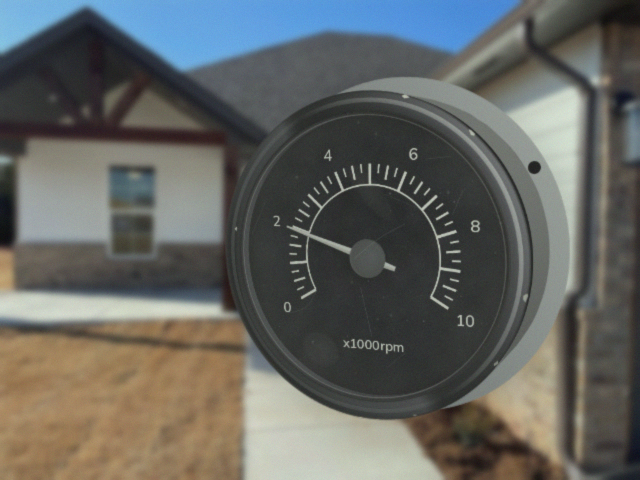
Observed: 2000 (rpm)
